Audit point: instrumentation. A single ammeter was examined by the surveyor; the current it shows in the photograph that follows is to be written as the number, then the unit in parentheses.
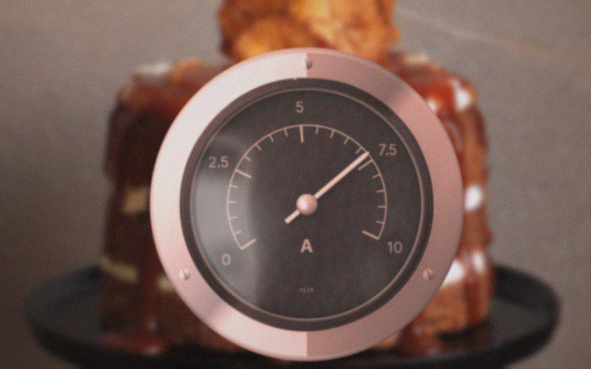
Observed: 7.25 (A)
